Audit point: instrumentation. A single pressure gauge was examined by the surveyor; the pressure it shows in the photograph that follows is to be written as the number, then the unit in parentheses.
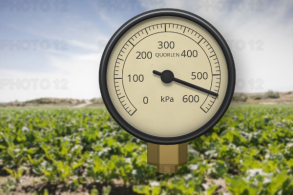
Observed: 550 (kPa)
